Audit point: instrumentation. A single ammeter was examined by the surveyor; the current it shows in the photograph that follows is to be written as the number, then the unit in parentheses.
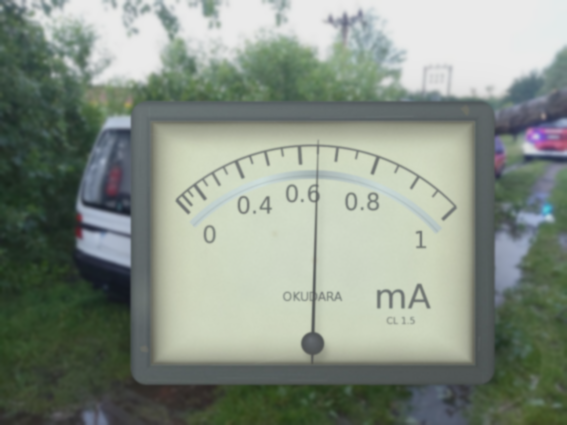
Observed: 0.65 (mA)
